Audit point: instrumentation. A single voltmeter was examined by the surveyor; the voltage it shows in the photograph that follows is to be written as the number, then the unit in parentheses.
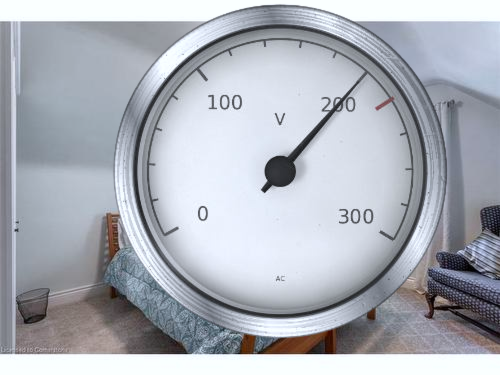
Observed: 200 (V)
